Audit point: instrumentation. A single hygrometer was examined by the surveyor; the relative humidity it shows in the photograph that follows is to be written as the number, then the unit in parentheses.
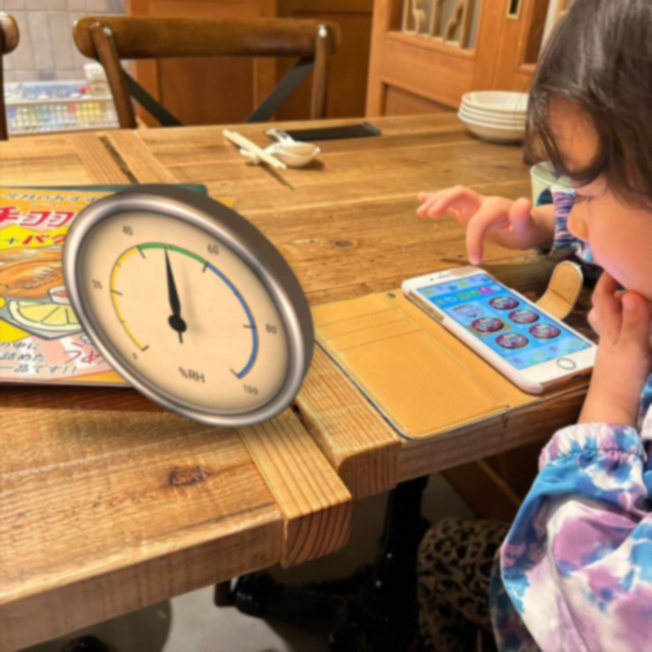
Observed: 50 (%)
